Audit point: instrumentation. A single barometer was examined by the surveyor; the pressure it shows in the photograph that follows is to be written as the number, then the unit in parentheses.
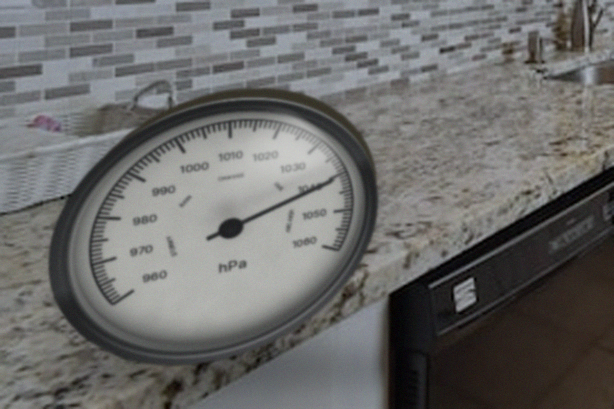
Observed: 1040 (hPa)
